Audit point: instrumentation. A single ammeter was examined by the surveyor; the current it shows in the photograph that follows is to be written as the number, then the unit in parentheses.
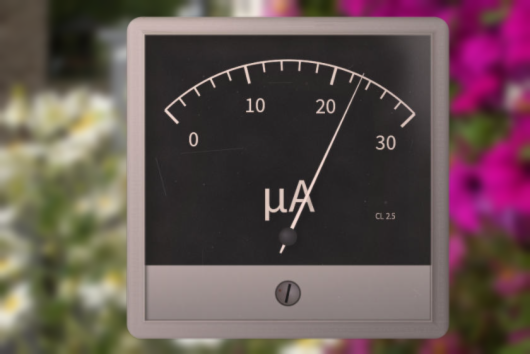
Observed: 23 (µA)
